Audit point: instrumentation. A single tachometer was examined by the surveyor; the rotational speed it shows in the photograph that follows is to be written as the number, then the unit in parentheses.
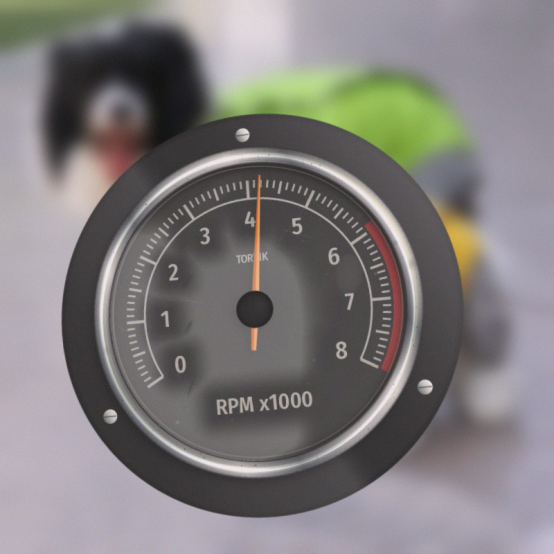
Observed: 4200 (rpm)
